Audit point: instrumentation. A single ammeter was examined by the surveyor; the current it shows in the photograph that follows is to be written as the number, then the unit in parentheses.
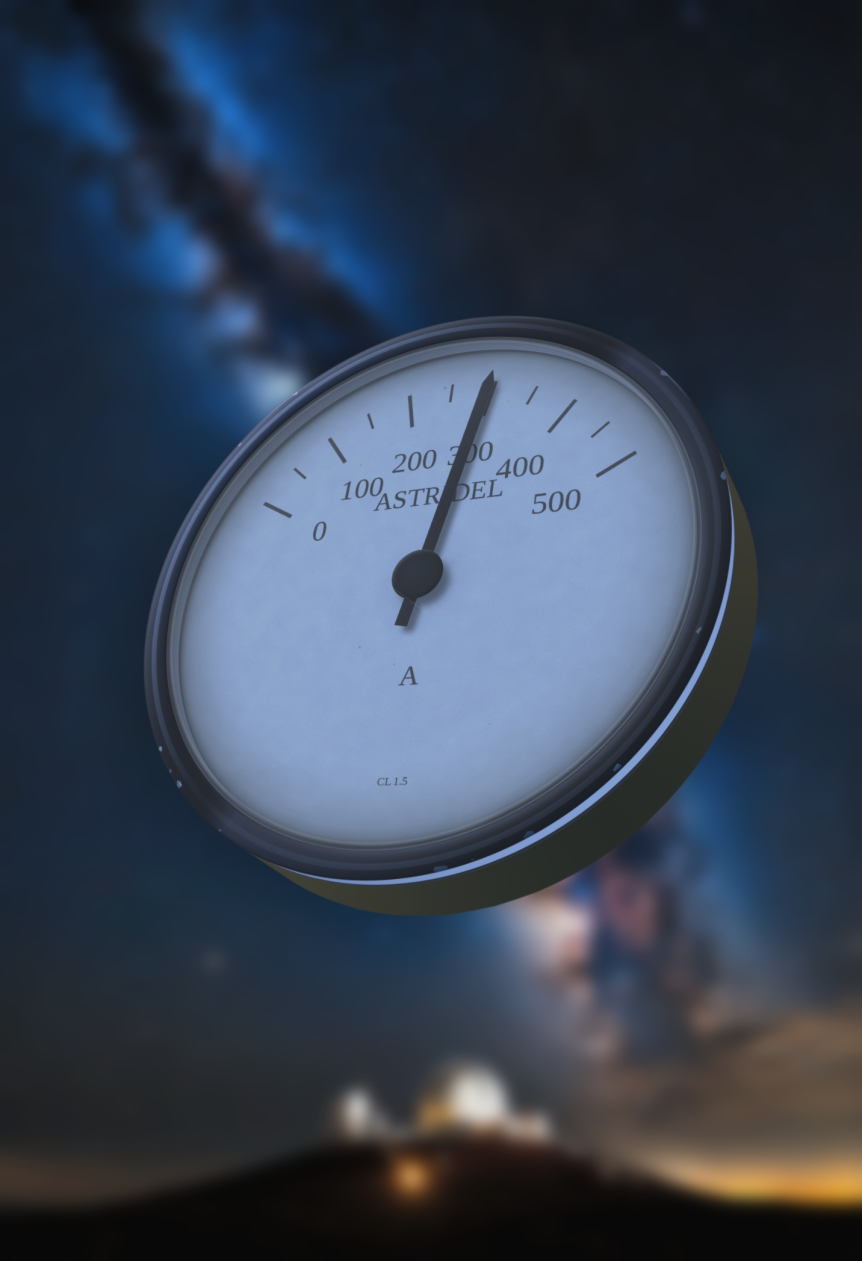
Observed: 300 (A)
